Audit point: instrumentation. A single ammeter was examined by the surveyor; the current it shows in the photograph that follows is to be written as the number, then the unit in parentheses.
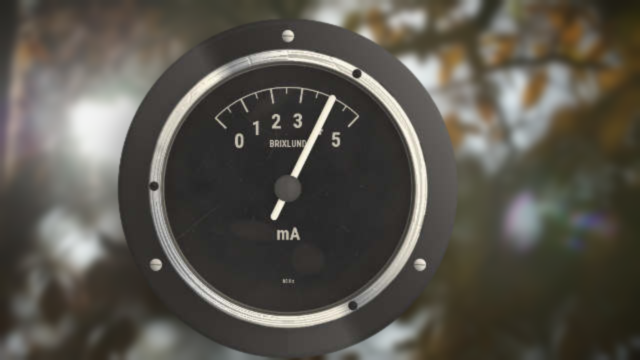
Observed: 4 (mA)
